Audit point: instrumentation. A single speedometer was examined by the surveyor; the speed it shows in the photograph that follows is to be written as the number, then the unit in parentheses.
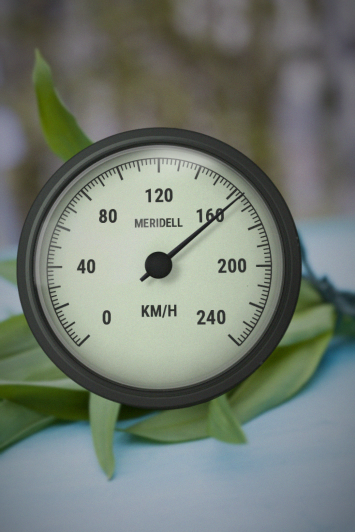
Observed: 164 (km/h)
